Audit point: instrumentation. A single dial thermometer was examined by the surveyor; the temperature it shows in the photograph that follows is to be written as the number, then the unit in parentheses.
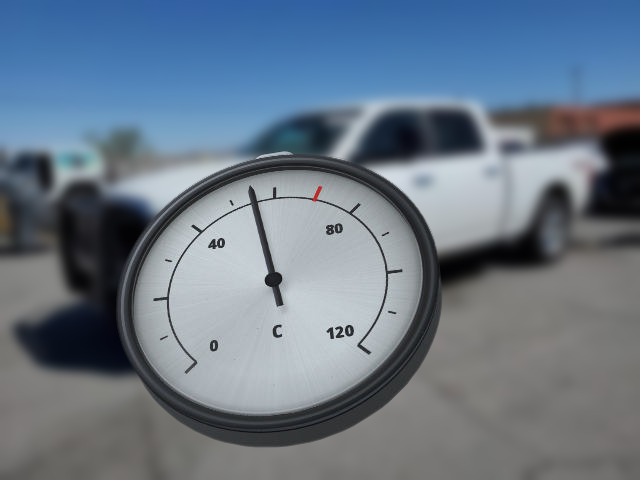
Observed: 55 (°C)
